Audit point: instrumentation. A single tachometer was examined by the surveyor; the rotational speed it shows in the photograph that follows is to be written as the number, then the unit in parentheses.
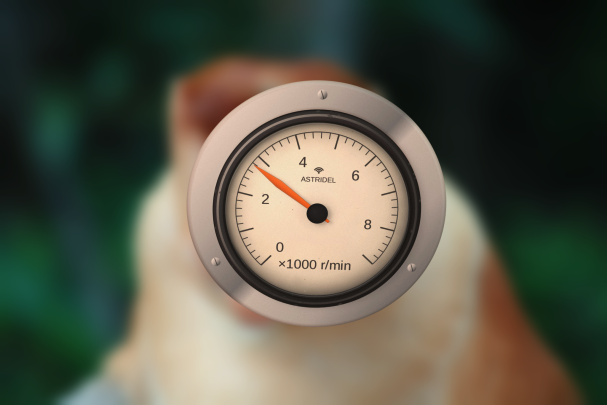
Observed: 2800 (rpm)
